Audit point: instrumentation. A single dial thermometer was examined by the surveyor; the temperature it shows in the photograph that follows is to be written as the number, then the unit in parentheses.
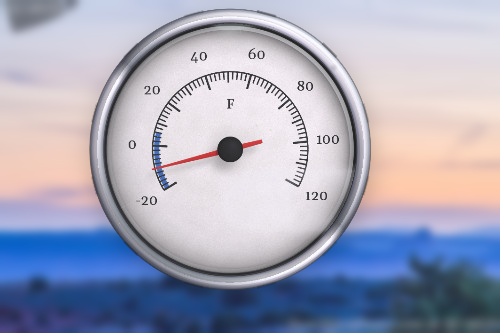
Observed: -10 (°F)
